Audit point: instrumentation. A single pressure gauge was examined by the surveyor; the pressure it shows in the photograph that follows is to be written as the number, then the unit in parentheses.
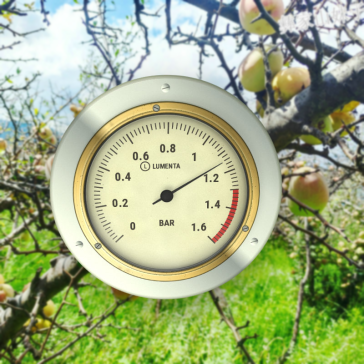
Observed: 1.14 (bar)
